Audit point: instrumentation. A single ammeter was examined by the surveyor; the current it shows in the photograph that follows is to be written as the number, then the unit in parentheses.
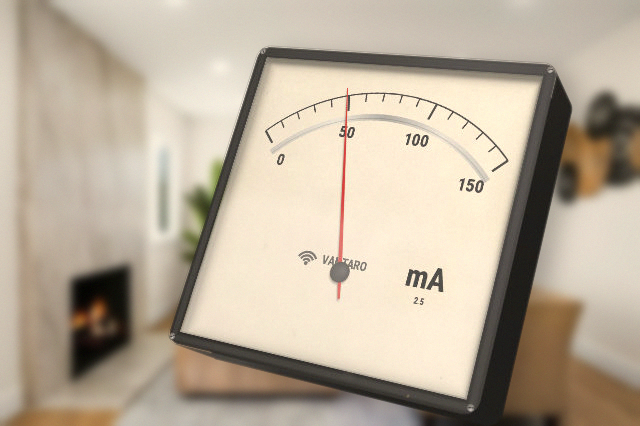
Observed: 50 (mA)
